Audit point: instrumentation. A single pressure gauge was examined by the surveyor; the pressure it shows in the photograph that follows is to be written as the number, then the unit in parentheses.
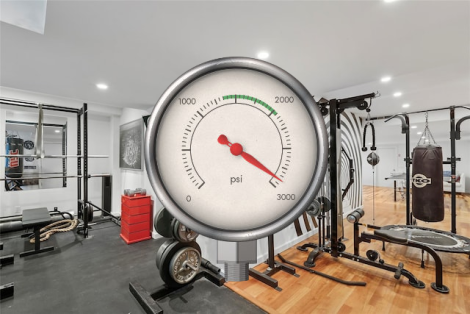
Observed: 2900 (psi)
